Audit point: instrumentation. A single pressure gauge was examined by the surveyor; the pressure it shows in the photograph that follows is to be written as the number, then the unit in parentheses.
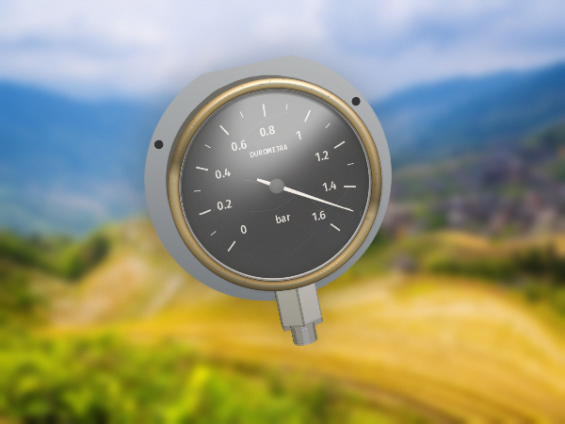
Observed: 1.5 (bar)
